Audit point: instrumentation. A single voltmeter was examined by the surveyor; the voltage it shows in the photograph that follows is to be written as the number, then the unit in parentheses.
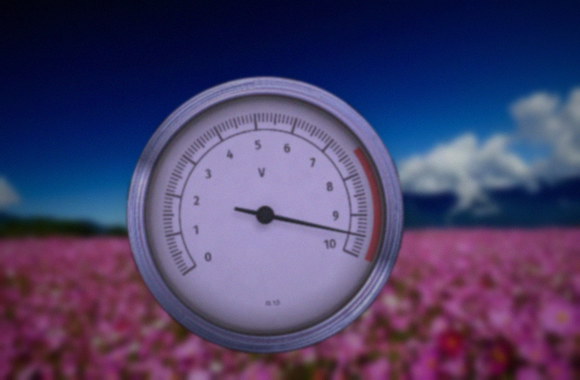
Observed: 9.5 (V)
